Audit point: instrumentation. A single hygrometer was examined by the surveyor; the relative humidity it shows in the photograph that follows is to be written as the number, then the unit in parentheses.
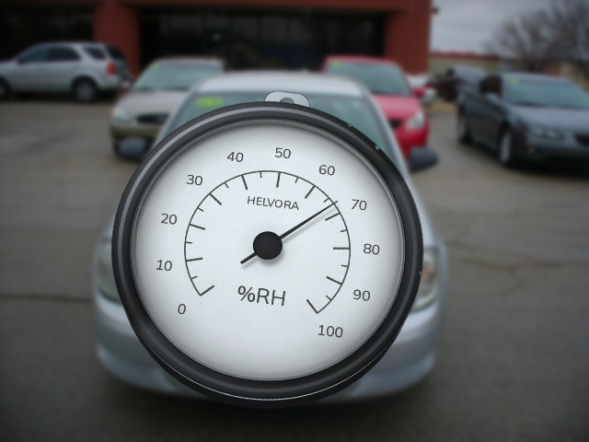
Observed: 67.5 (%)
